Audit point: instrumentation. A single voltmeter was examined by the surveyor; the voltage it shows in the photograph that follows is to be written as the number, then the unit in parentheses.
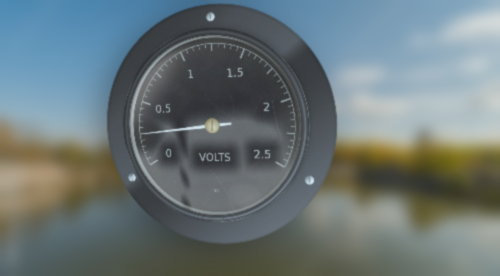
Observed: 0.25 (V)
